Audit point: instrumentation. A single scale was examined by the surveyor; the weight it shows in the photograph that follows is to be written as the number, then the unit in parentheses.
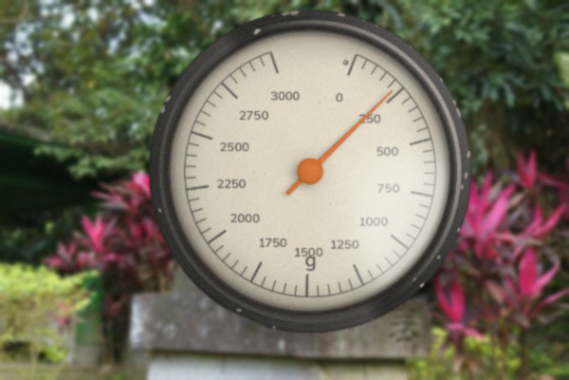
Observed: 225 (g)
